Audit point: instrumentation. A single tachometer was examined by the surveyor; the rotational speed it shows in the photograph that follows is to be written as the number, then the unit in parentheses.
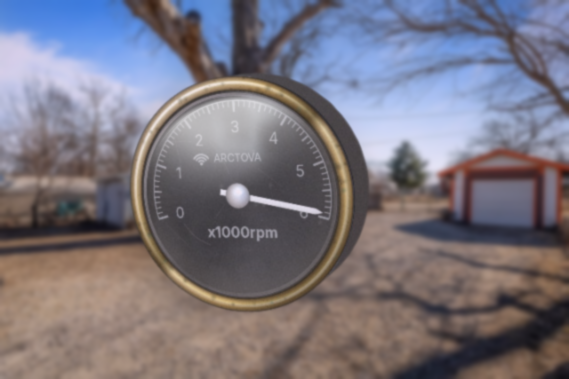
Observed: 5900 (rpm)
